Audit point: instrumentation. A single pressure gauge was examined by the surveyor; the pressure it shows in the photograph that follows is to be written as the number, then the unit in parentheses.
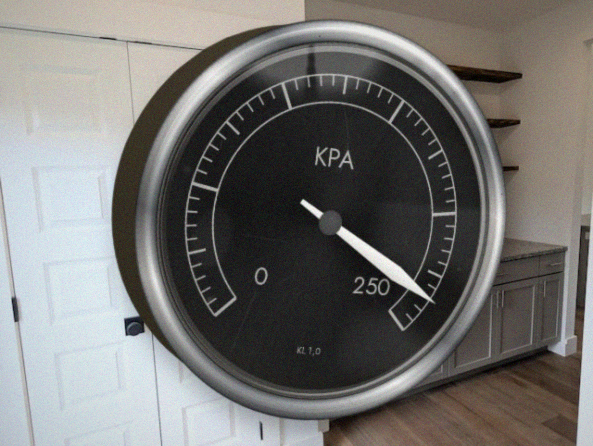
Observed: 235 (kPa)
